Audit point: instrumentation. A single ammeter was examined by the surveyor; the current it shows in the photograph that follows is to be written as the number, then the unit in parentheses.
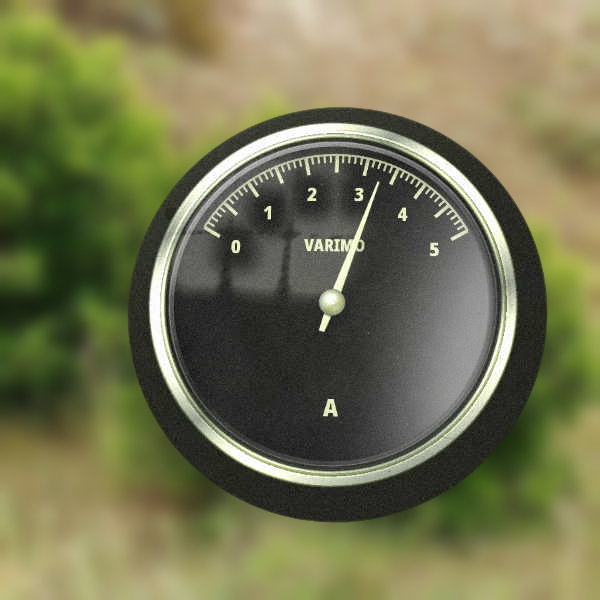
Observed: 3.3 (A)
